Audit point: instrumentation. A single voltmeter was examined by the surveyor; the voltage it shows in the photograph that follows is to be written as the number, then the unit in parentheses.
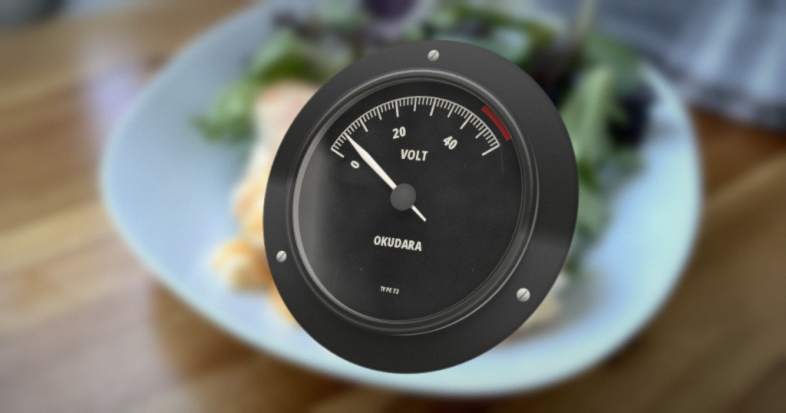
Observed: 5 (V)
